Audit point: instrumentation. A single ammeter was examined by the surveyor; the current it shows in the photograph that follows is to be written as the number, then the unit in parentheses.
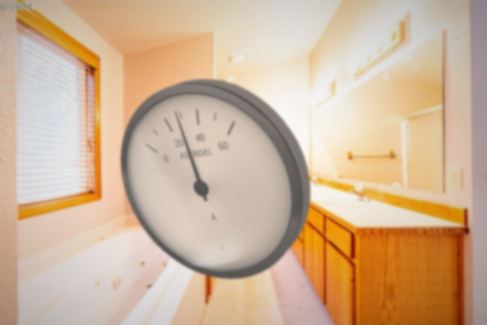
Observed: 30 (A)
